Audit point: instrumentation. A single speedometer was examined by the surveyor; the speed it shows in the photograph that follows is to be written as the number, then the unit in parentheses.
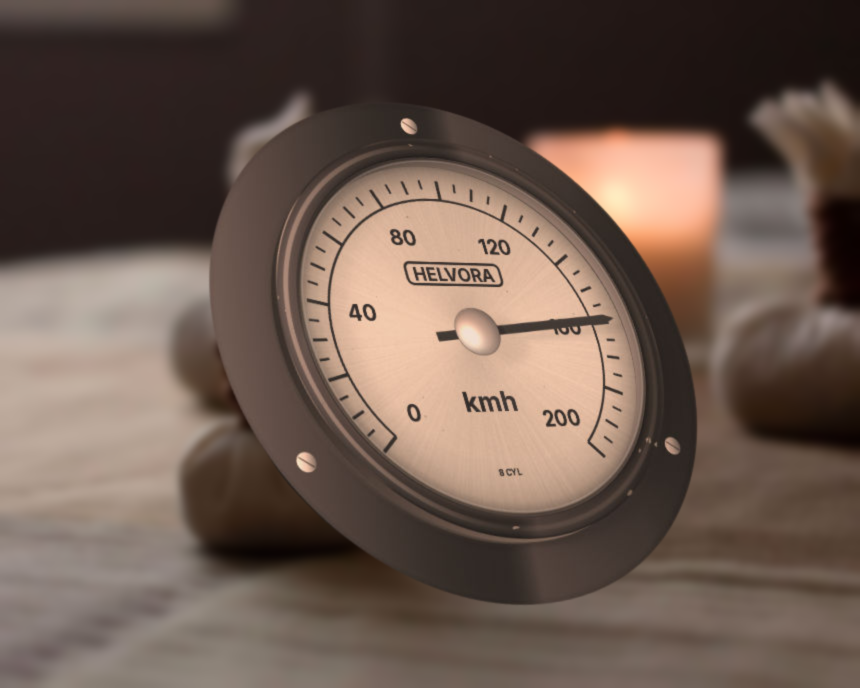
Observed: 160 (km/h)
